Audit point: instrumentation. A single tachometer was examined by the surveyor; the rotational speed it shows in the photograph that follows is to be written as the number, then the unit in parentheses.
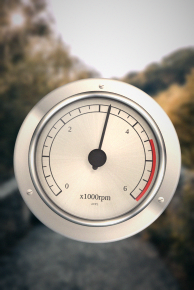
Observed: 3250 (rpm)
